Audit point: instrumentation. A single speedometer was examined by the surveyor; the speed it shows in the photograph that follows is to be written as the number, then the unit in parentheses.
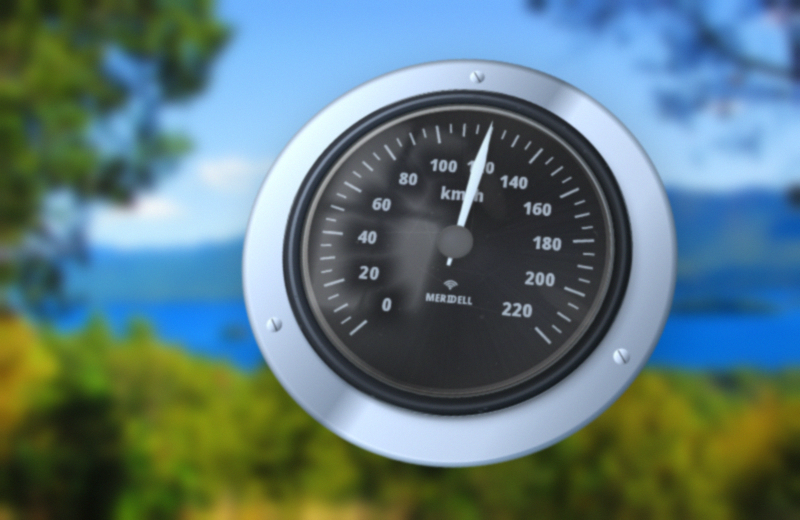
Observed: 120 (km/h)
